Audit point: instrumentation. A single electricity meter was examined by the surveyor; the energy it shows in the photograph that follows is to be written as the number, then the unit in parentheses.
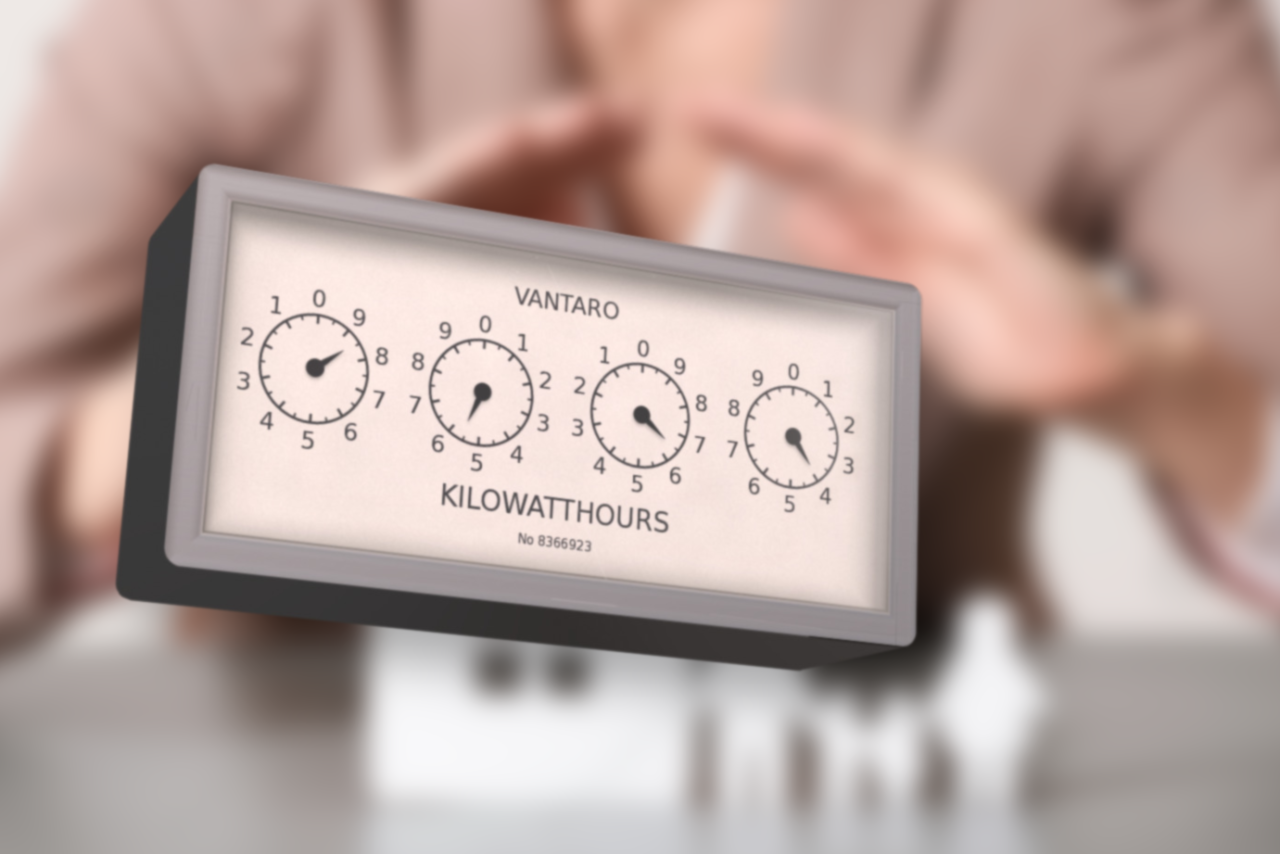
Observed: 8564 (kWh)
